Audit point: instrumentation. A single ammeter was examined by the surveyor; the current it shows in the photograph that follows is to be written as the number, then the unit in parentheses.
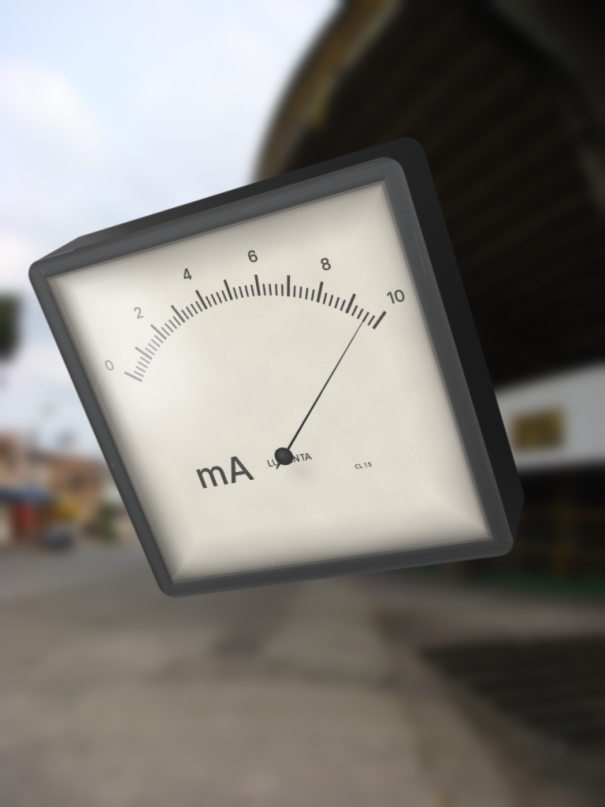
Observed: 9.6 (mA)
